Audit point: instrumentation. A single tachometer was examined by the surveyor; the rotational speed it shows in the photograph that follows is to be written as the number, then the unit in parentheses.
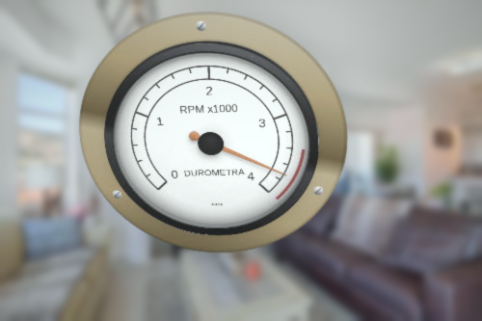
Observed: 3700 (rpm)
